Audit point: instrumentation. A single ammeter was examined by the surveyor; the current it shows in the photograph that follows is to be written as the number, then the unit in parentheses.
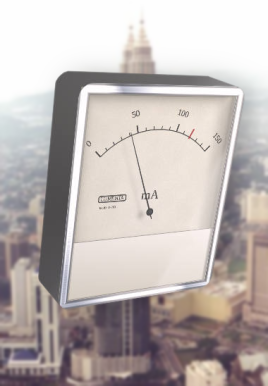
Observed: 40 (mA)
